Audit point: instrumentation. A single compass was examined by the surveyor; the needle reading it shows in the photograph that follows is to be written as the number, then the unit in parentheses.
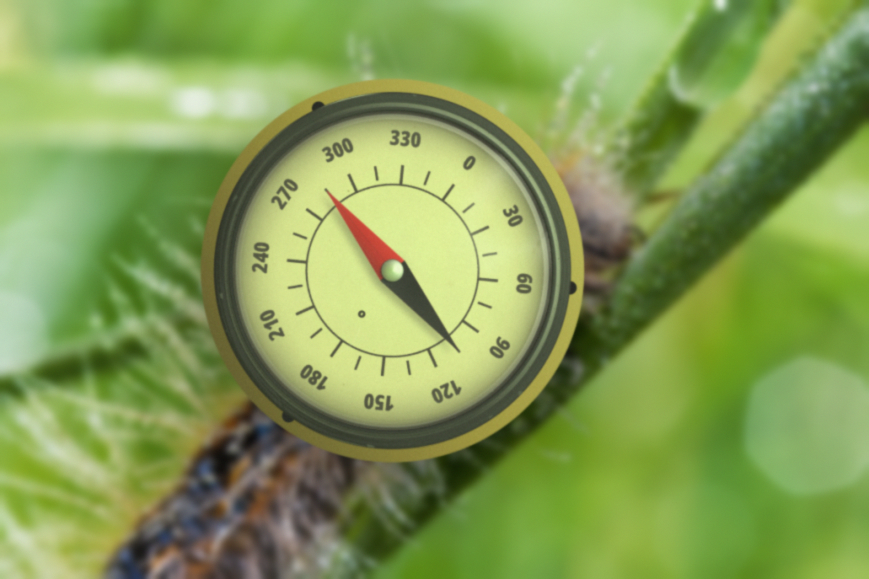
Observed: 285 (°)
